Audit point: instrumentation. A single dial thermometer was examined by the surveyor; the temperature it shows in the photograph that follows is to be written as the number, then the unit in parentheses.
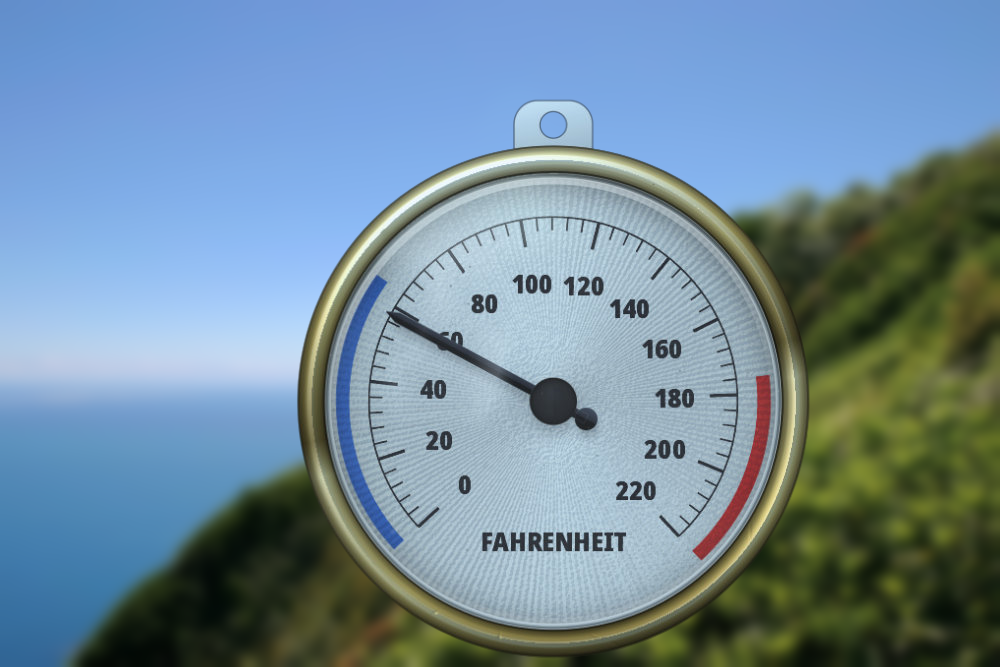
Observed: 58 (°F)
